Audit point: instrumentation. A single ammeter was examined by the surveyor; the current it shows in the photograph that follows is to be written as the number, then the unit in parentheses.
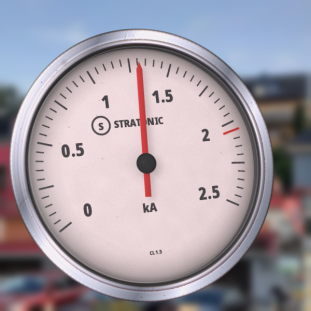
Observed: 1.3 (kA)
